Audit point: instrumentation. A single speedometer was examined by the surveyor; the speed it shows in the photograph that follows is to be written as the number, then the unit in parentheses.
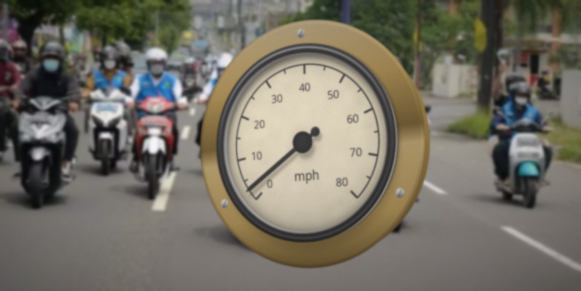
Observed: 2.5 (mph)
